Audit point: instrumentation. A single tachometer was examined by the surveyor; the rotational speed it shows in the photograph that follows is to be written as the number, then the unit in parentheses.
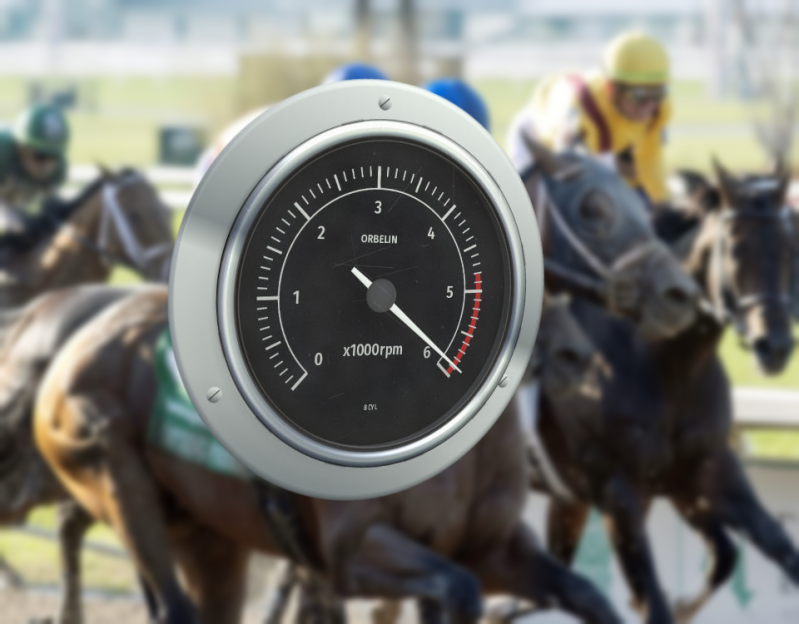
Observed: 5900 (rpm)
